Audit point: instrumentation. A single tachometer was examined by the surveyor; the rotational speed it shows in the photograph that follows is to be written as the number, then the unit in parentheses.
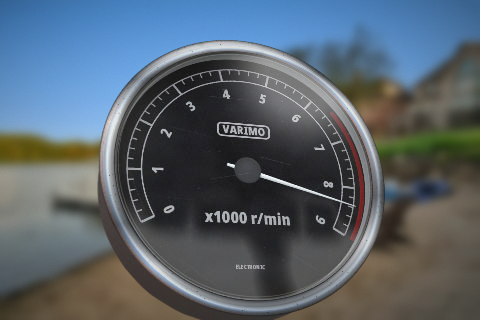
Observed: 8400 (rpm)
